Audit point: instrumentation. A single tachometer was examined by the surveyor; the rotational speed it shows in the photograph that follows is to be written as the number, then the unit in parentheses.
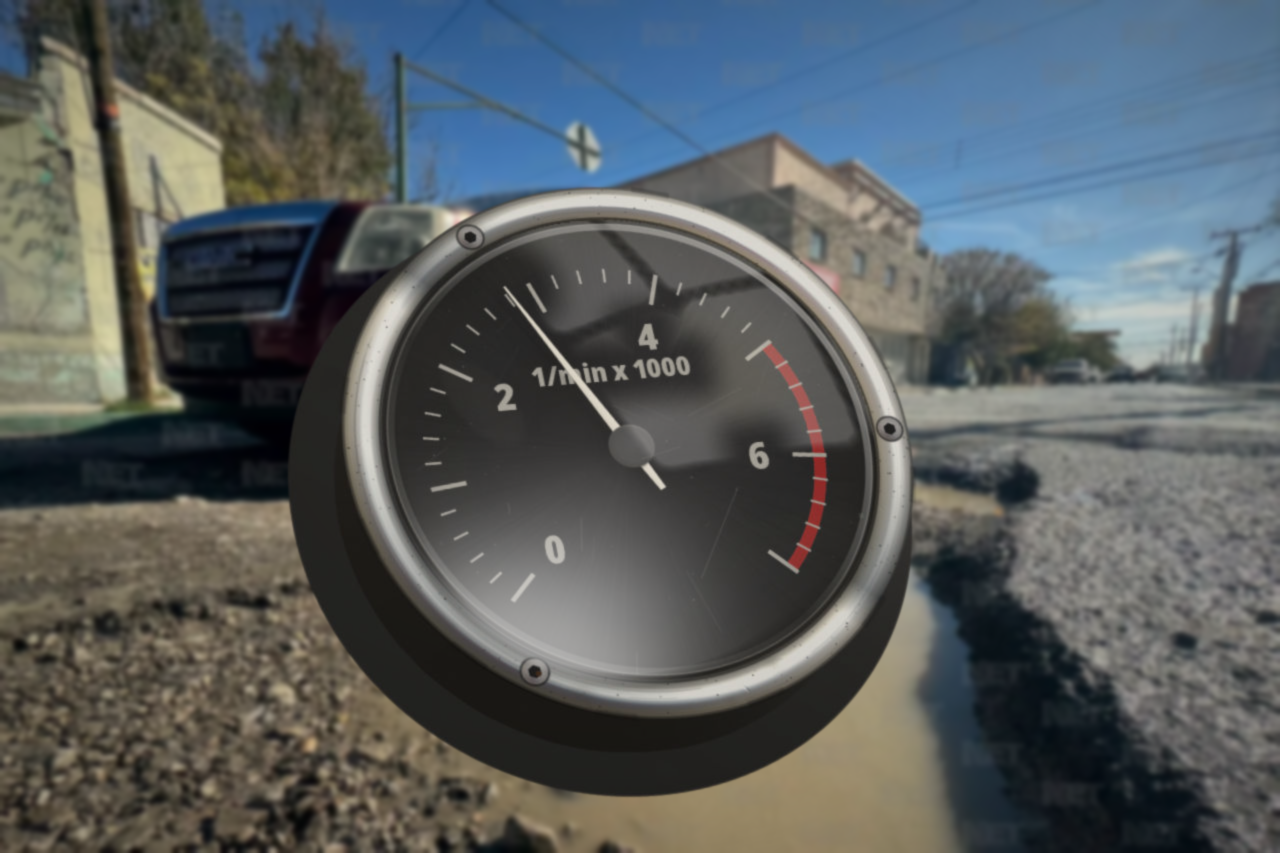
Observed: 2800 (rpm)
